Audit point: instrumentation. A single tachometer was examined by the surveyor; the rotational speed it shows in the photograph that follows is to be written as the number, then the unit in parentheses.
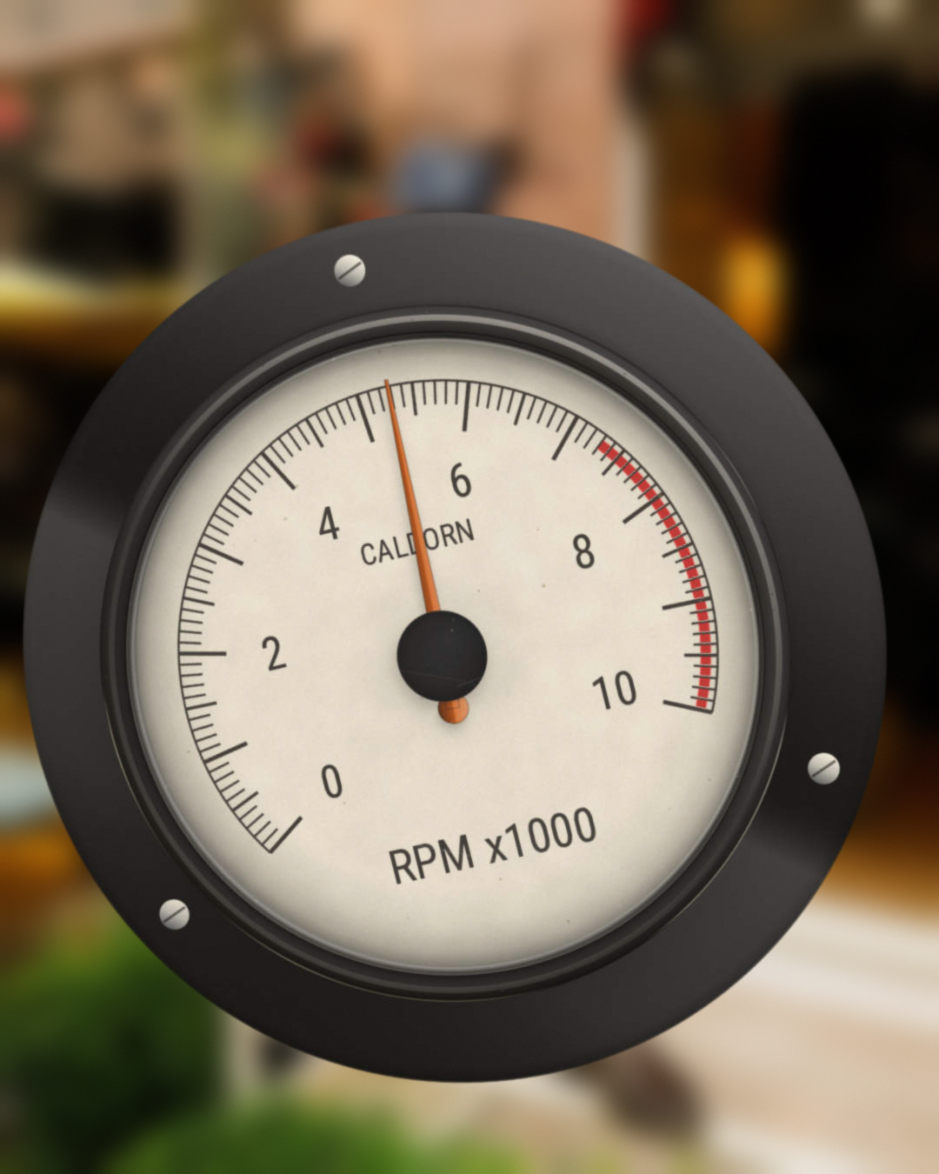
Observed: 5300 (rpm)
